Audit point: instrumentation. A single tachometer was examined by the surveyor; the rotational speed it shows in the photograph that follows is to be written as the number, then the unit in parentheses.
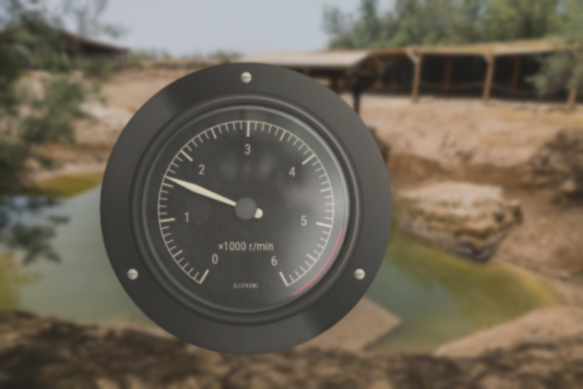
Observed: 1600 (rpm)
